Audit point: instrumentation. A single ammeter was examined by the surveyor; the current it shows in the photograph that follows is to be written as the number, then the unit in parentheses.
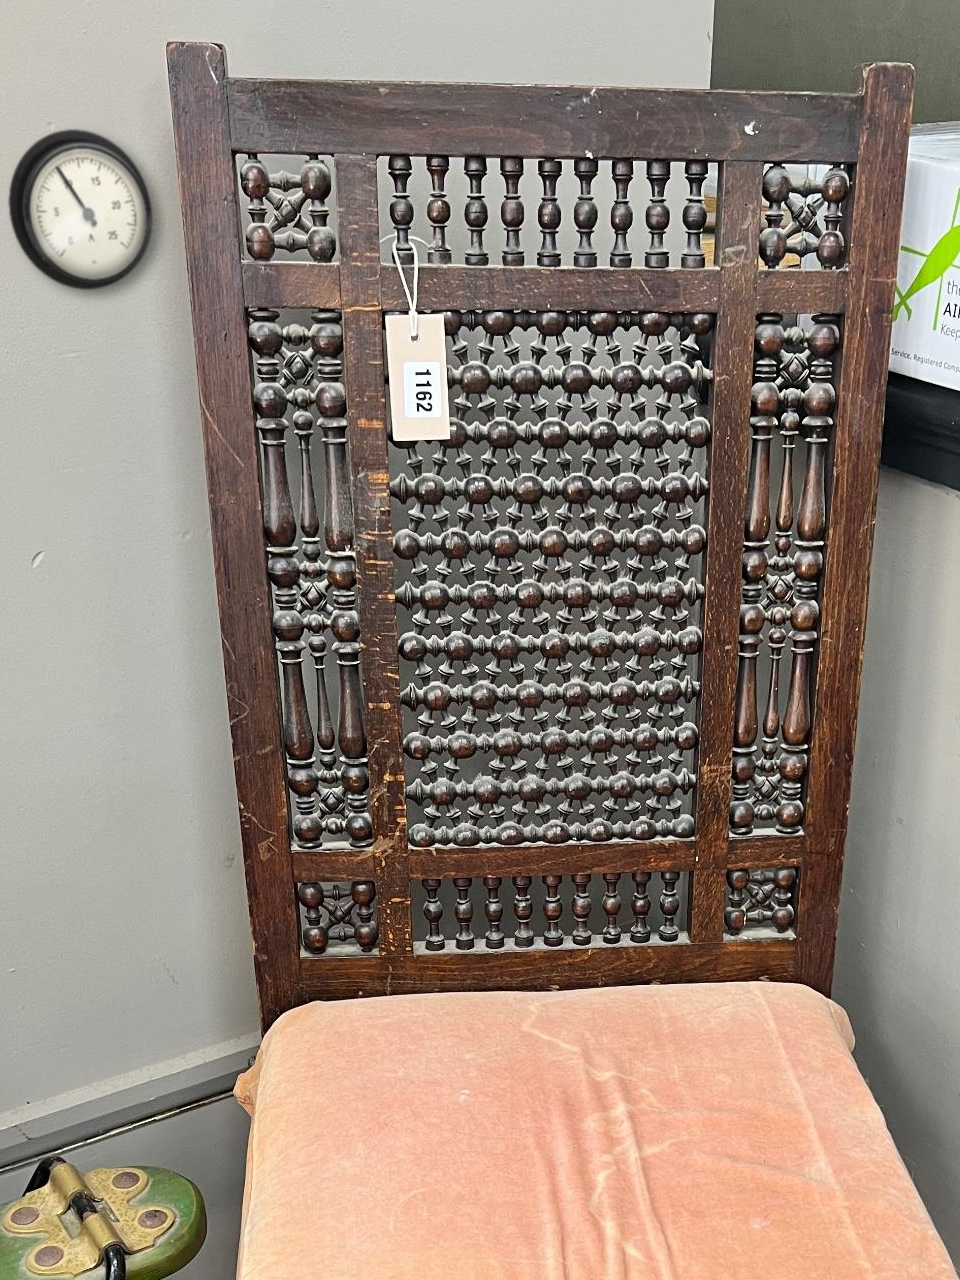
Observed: 10 (A)
